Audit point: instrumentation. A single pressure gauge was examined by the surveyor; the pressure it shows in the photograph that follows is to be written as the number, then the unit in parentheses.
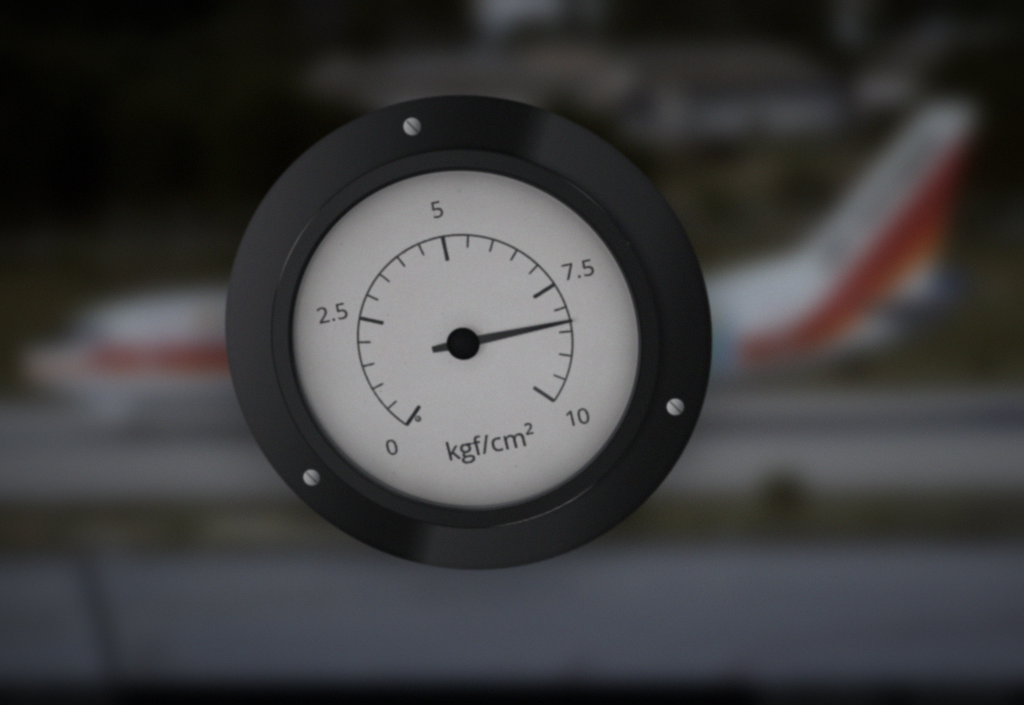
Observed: 8.25 (kg/cm²)
